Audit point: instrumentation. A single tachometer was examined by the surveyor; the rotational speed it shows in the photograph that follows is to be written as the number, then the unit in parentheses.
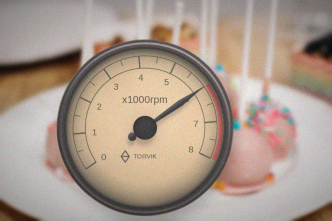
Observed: 6000 (rpm)
